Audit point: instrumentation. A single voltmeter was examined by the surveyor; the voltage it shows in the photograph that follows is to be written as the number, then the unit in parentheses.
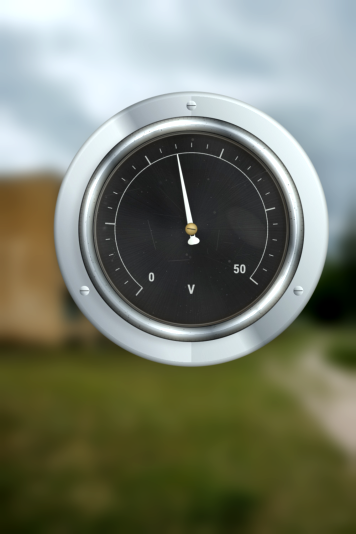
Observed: 24 (V)
